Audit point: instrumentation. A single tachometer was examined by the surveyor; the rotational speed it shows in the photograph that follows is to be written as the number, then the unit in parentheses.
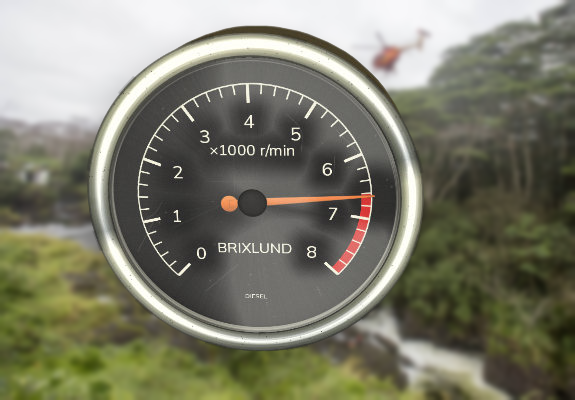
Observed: 6600 (rpm)
